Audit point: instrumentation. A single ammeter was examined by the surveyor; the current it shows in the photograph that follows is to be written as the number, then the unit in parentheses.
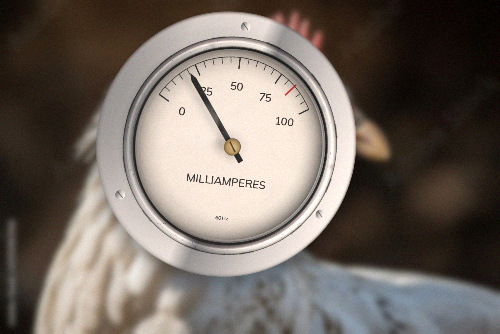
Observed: 20 (mA)
